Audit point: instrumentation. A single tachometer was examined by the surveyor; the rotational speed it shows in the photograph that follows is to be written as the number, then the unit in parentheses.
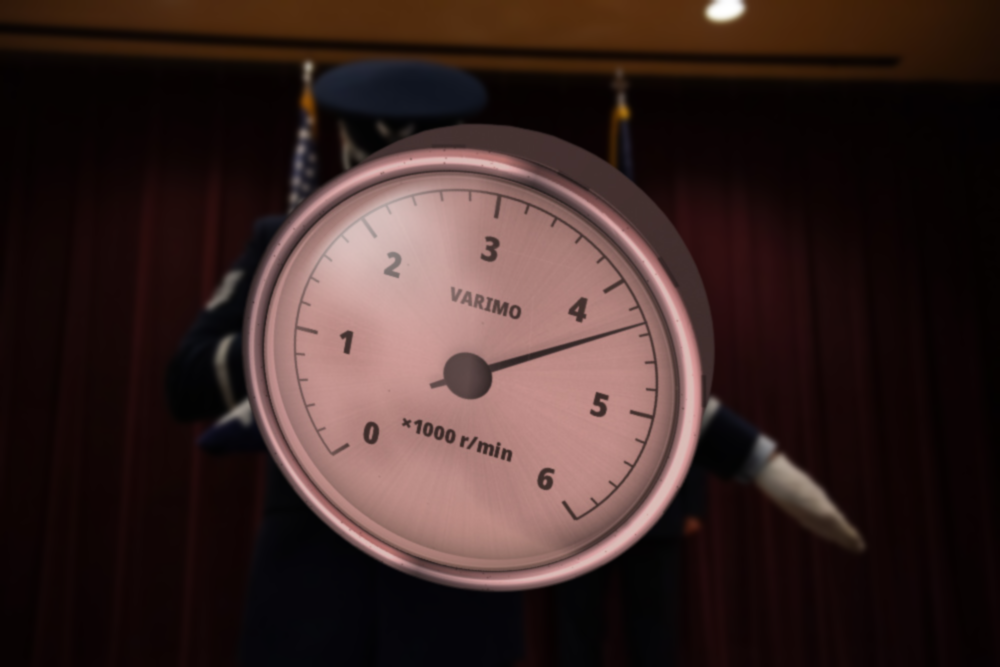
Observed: 4300 (rpm)
